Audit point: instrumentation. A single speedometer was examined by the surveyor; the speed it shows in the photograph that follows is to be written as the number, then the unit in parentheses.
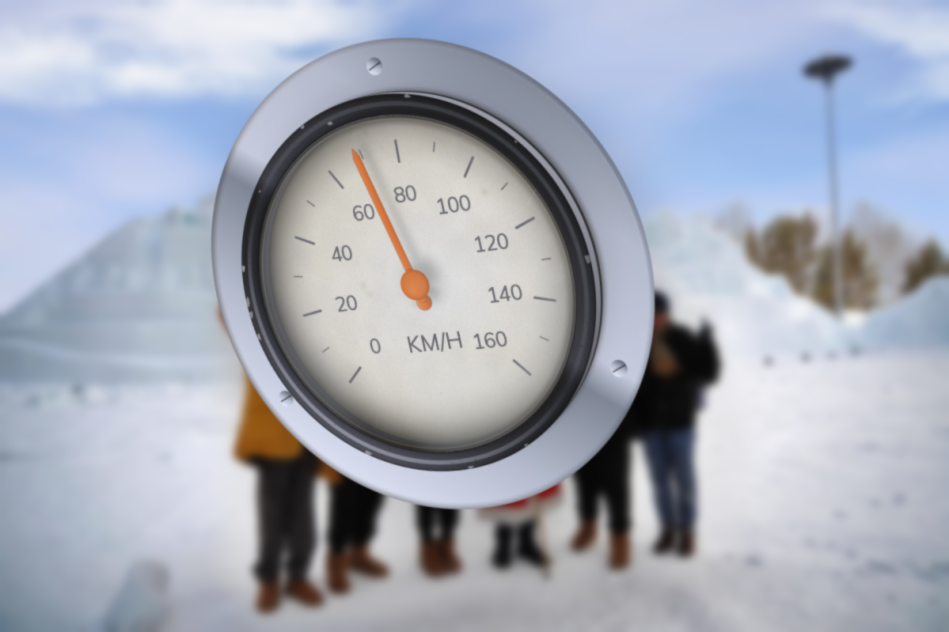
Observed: 70 (km/h)
